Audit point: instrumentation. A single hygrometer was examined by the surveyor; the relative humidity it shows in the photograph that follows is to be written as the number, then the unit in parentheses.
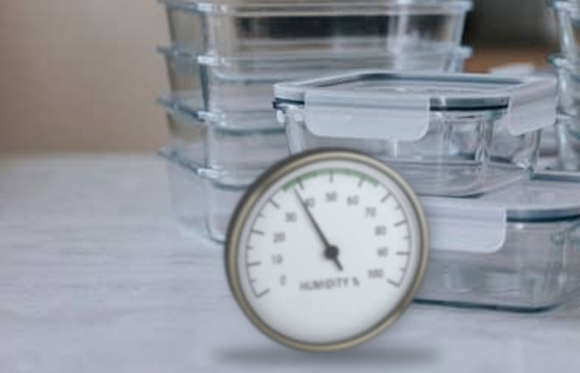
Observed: 37.5 (%)
